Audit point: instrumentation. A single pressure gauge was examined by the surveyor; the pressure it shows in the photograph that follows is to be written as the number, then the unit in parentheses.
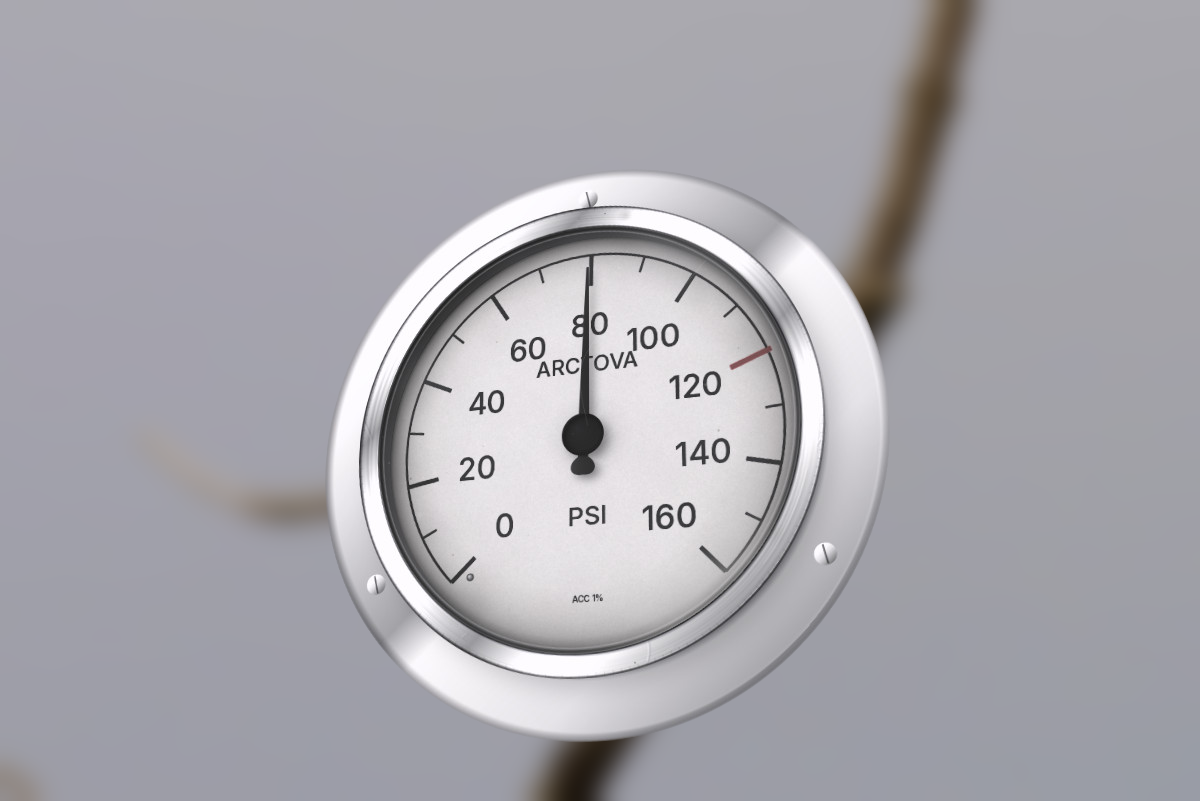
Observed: 80 (psi)
